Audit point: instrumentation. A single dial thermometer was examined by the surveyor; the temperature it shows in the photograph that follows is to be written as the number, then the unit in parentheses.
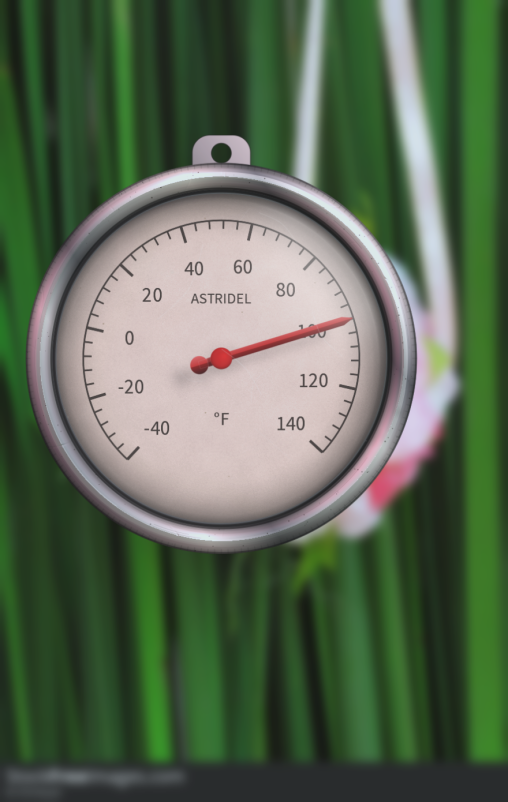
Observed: 100 (°F)
